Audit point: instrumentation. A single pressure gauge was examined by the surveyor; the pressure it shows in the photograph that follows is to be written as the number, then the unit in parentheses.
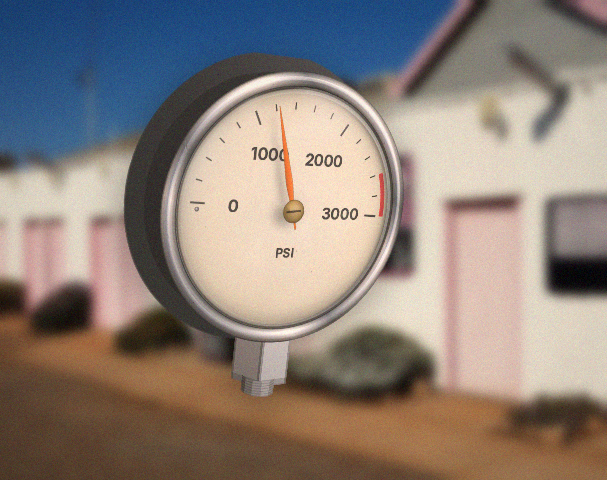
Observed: 1200 (psi)
